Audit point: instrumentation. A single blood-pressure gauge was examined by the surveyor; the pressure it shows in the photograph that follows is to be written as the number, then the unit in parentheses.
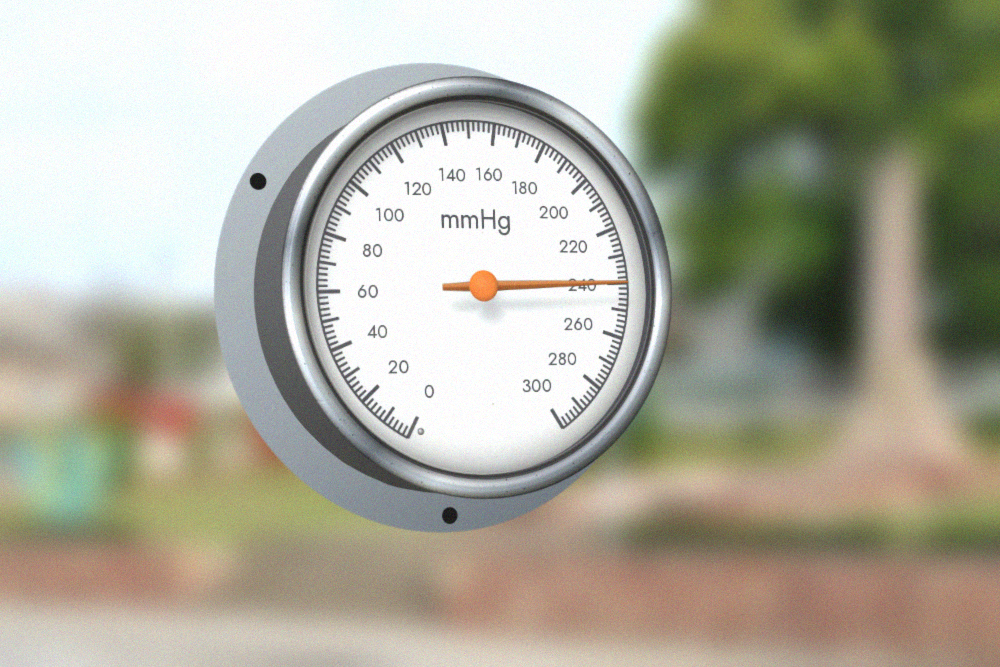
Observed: 240 (mmHg)
